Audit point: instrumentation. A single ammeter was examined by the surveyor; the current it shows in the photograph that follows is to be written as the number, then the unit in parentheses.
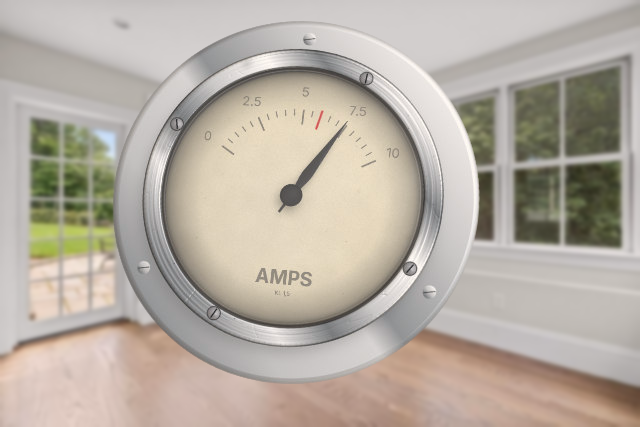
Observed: 7.5 (A)
